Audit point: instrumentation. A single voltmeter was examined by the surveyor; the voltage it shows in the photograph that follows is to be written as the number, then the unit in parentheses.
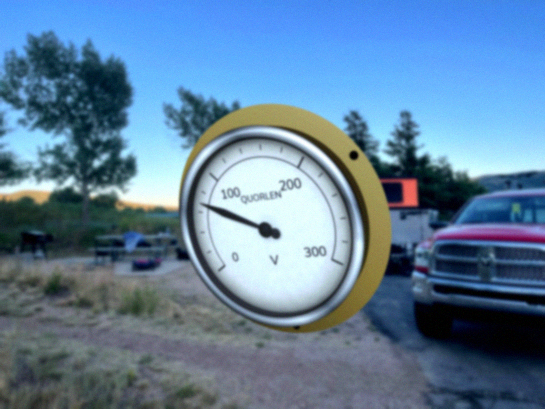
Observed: 70 (V)
